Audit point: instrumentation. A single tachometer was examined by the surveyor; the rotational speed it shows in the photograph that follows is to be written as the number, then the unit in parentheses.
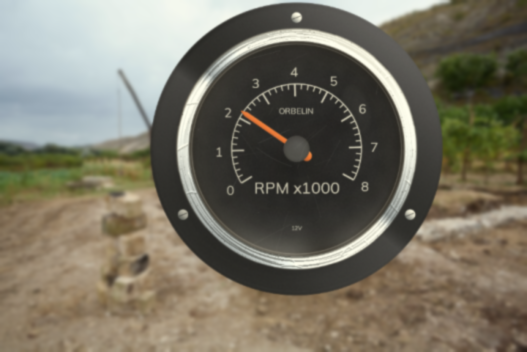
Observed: 2200 (rpm)
